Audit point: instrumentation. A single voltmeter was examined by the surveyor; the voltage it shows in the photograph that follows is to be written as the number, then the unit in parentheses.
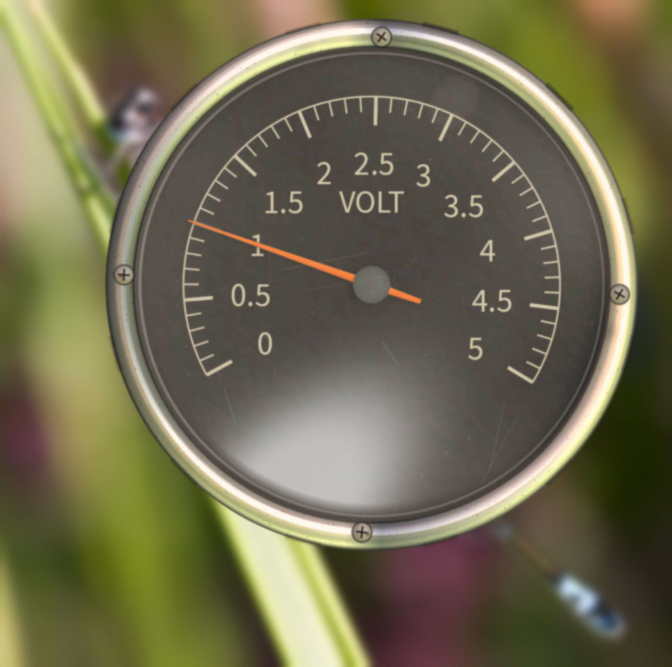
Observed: 1 (V)
